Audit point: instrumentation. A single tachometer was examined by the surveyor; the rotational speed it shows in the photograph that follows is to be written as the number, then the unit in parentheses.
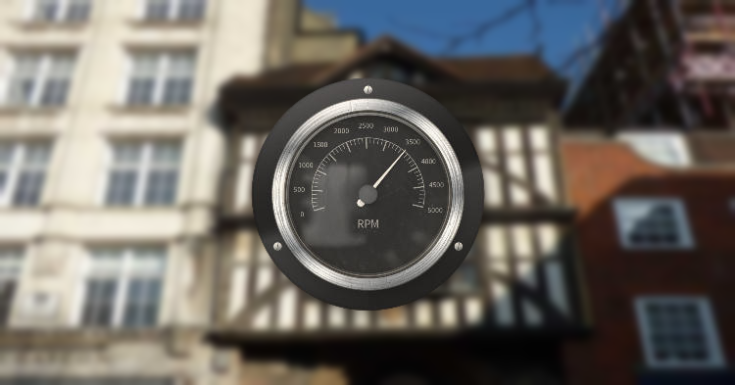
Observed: 3500 (rpm)
